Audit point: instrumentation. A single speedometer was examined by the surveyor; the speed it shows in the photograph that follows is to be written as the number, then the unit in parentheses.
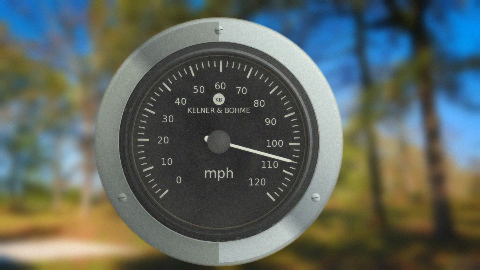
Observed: 106 (mph)
